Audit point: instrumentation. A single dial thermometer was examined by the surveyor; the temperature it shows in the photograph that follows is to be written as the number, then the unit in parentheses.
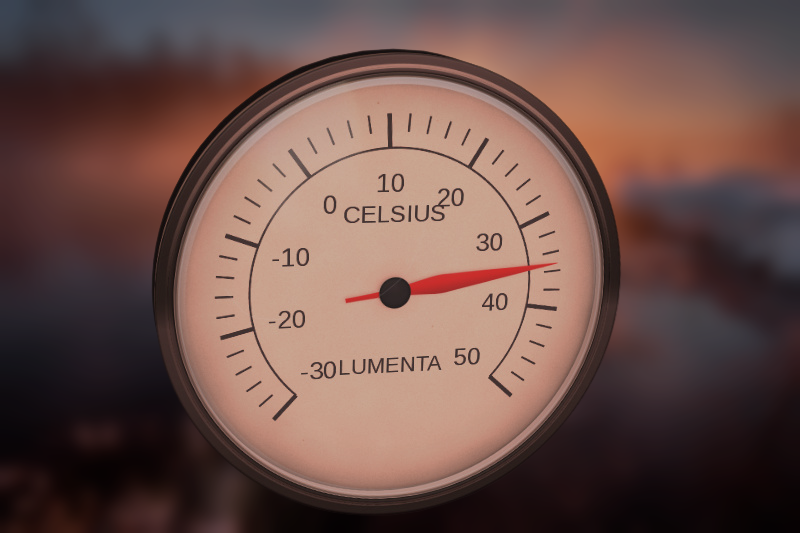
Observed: 35 (°C)
